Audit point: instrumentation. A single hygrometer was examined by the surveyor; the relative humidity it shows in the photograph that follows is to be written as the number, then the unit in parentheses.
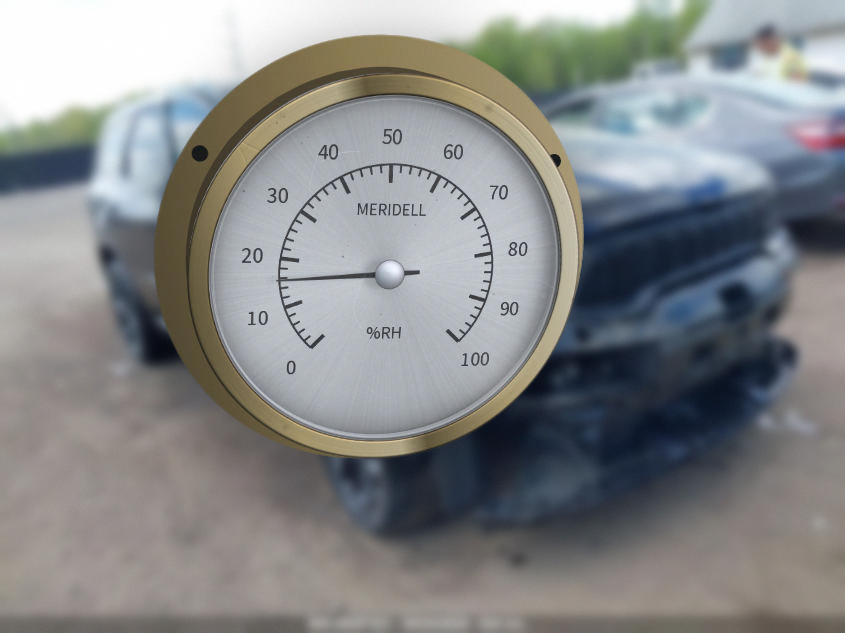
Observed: 16 (%)
